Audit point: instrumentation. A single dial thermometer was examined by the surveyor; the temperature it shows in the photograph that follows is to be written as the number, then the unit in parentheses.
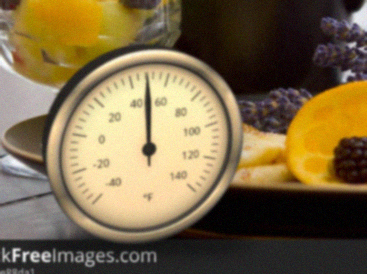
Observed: 48 (°F)
